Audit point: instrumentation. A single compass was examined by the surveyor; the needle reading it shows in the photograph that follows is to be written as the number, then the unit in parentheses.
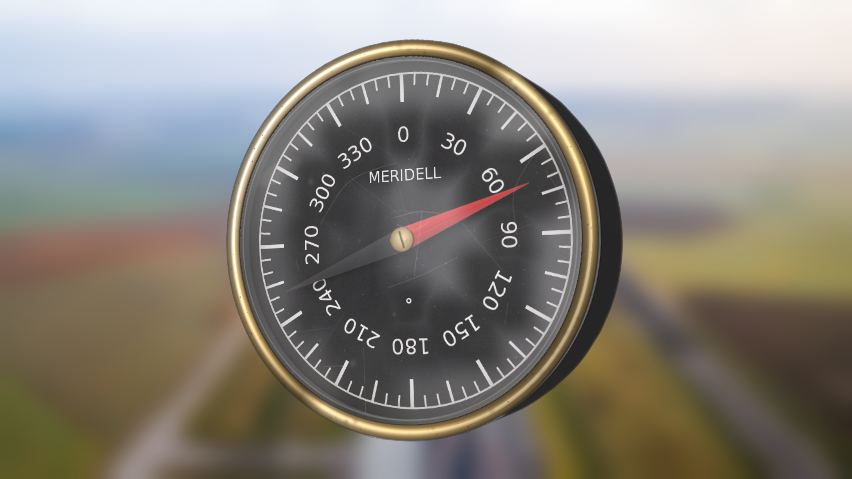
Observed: 70 (°)
